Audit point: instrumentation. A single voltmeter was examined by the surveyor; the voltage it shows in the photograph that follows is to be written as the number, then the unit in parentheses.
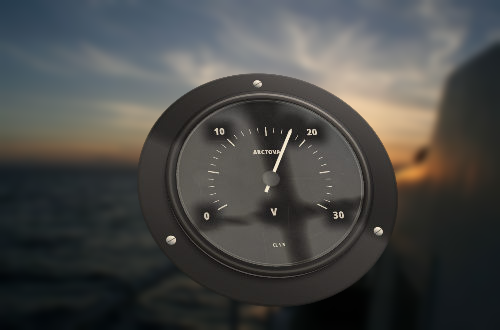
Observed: 18 (V)
